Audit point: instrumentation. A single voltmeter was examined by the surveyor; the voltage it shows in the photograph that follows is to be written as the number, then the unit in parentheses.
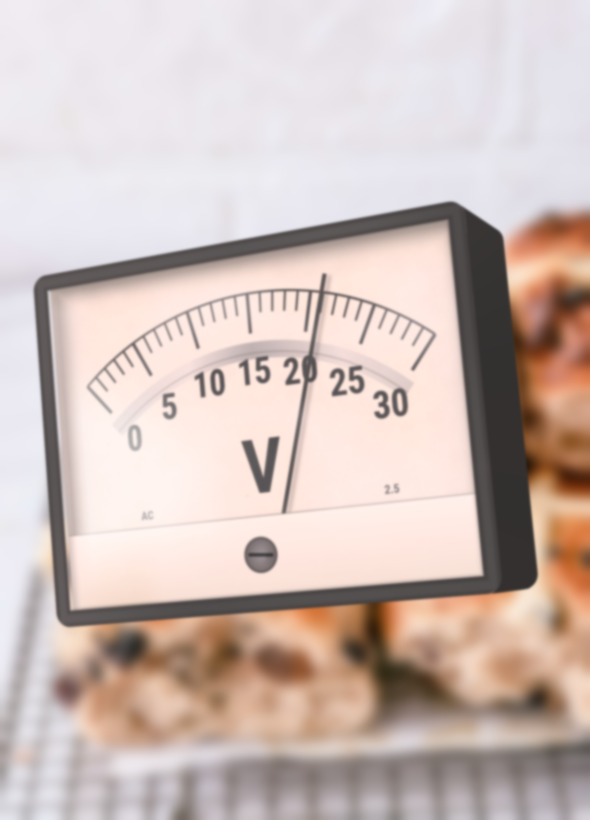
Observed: 21 (V)
